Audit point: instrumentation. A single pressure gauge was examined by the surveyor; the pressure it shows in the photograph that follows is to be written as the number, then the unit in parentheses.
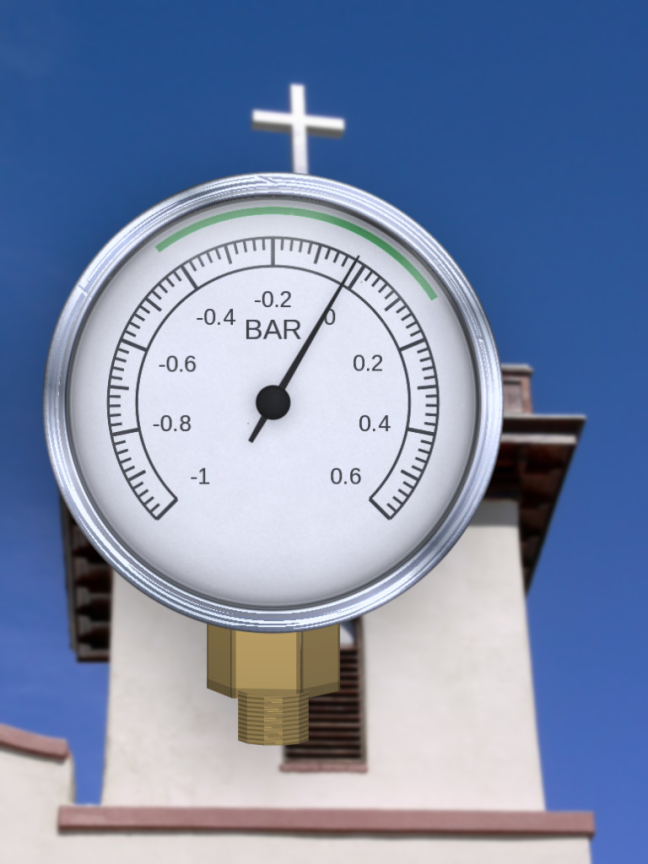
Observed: -0.02 (bar)
